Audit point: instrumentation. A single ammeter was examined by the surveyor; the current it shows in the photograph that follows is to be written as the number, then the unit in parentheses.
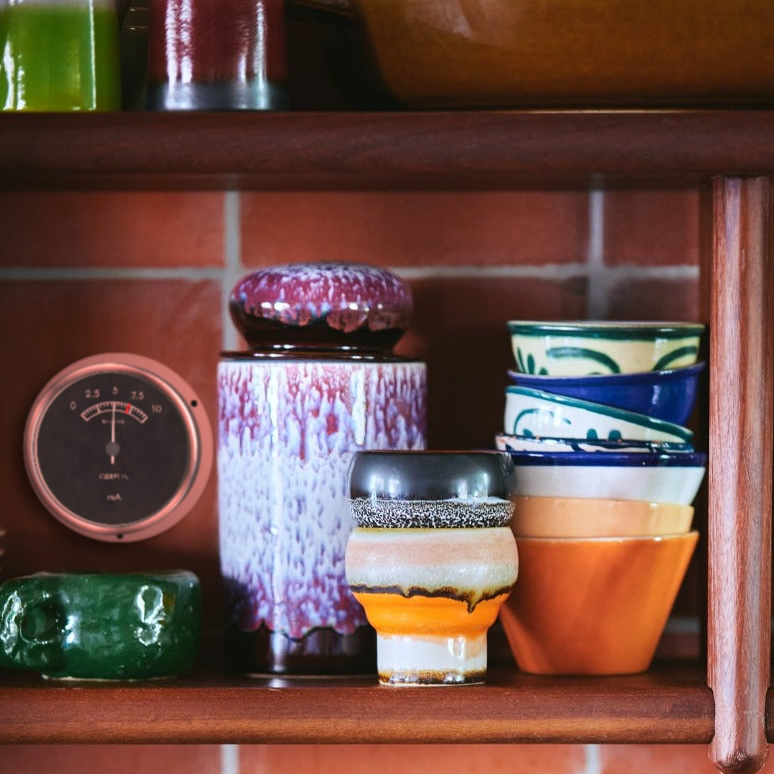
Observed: 5 (mA)
